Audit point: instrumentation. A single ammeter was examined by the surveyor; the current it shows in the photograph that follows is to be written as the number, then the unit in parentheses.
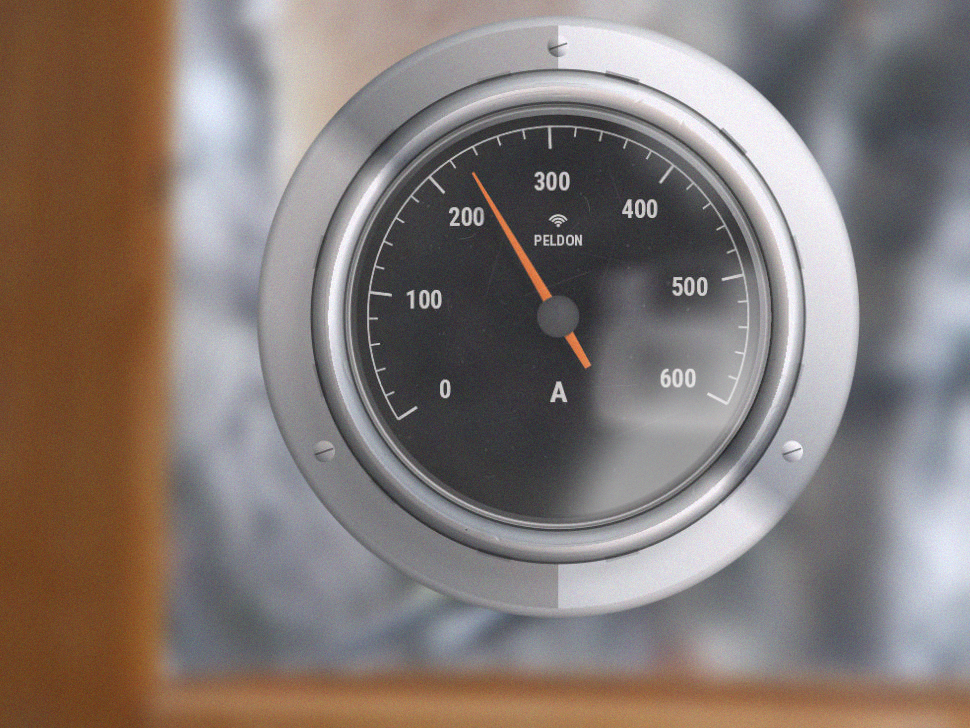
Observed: 230 (A)
